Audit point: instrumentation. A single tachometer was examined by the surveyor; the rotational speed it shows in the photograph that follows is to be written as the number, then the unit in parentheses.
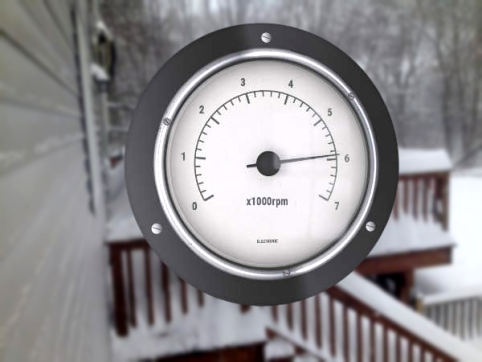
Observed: 5900 (rpm)
